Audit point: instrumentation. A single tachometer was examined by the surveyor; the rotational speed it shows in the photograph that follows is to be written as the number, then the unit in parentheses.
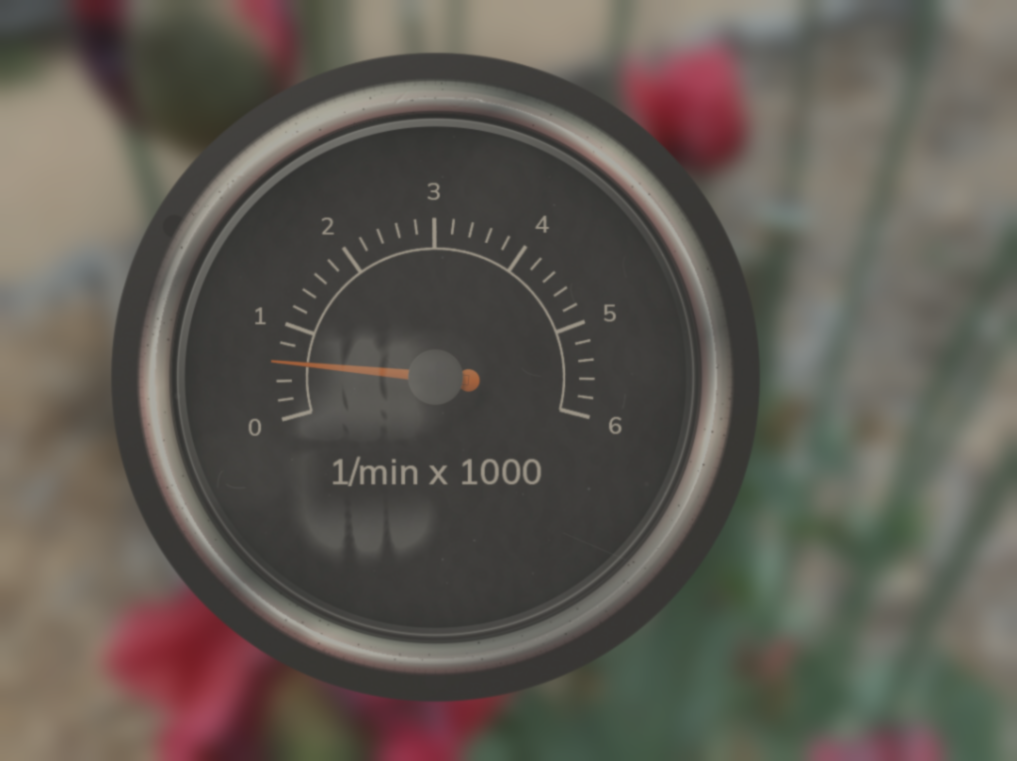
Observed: 600 (rpm)
